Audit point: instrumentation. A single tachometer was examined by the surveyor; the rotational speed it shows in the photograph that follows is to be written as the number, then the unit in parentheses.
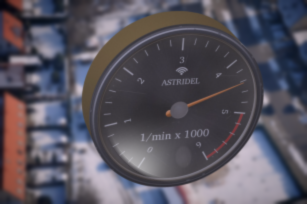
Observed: 4400 (rpm)
